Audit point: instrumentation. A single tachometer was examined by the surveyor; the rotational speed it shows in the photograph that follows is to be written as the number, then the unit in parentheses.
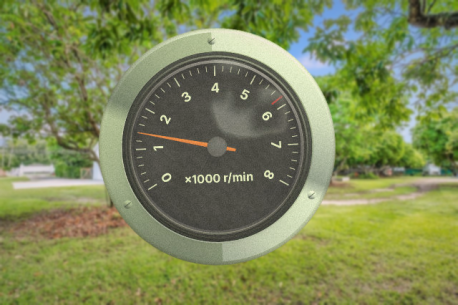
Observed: 1400 (rpm)
